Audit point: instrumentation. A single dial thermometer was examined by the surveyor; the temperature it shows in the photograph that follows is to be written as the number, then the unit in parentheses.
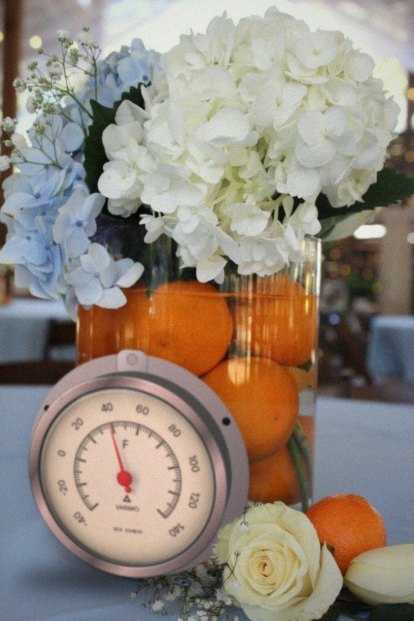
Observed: 40 (°F)
